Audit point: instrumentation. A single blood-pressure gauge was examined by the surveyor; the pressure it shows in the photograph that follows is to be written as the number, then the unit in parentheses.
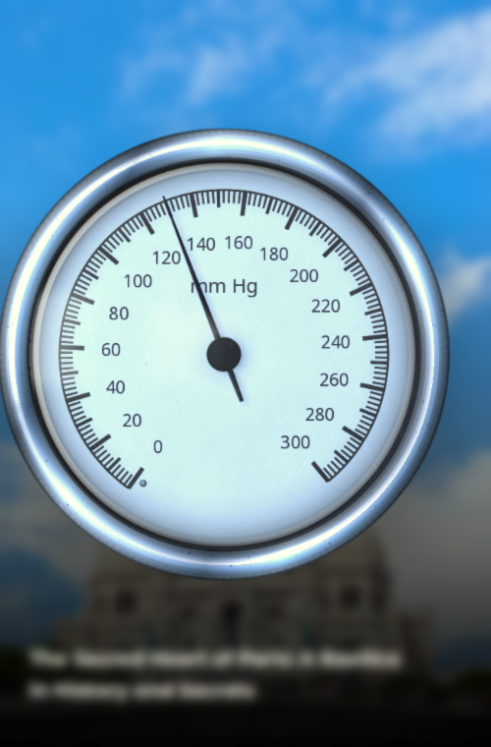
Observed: 130 (mmHg)
